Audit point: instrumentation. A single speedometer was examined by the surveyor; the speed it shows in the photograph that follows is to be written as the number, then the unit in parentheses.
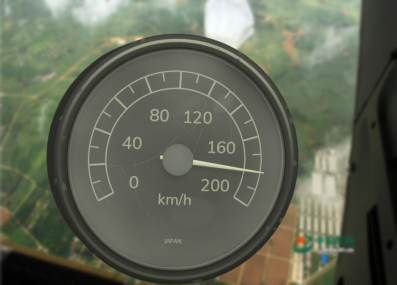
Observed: 180 (km/h)
